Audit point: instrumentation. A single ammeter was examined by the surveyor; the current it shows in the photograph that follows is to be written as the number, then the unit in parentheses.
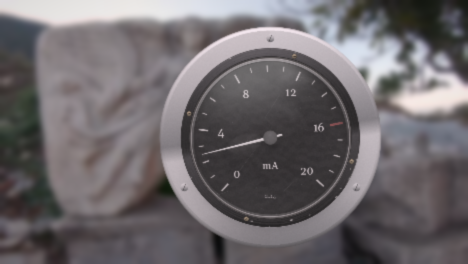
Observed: 2.5 (mA)
